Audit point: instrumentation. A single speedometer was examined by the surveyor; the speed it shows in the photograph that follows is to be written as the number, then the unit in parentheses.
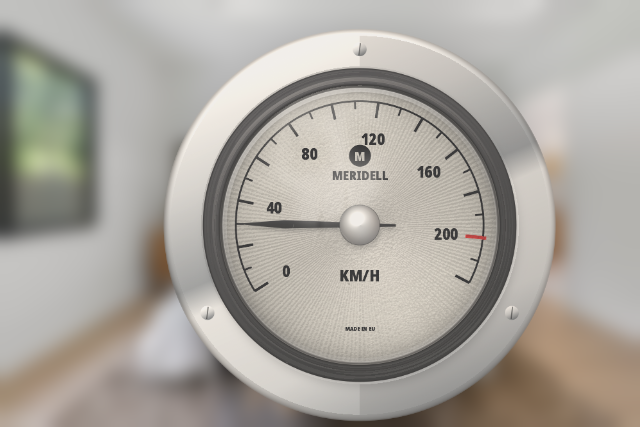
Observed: 30 (km/h)
